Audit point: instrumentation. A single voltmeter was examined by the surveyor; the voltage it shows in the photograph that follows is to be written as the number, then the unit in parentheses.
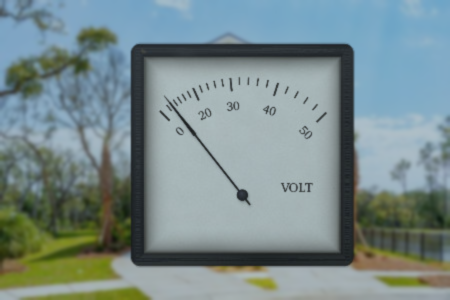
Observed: 10 (V)
